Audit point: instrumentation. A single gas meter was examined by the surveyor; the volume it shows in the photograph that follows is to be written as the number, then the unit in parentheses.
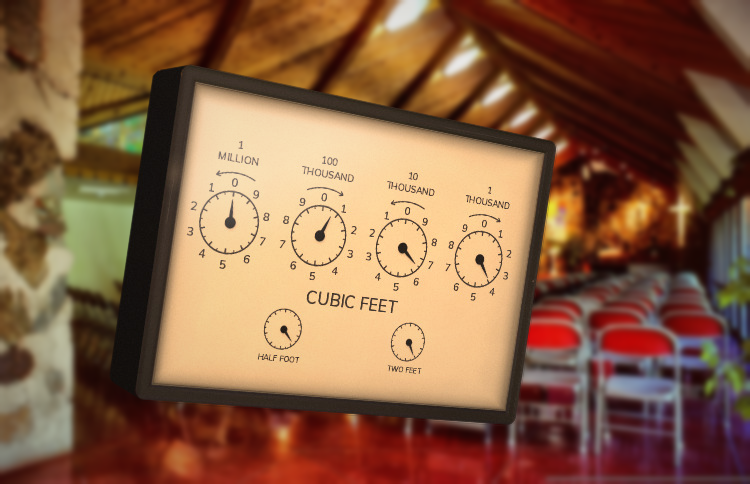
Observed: 6400 (ft³)
